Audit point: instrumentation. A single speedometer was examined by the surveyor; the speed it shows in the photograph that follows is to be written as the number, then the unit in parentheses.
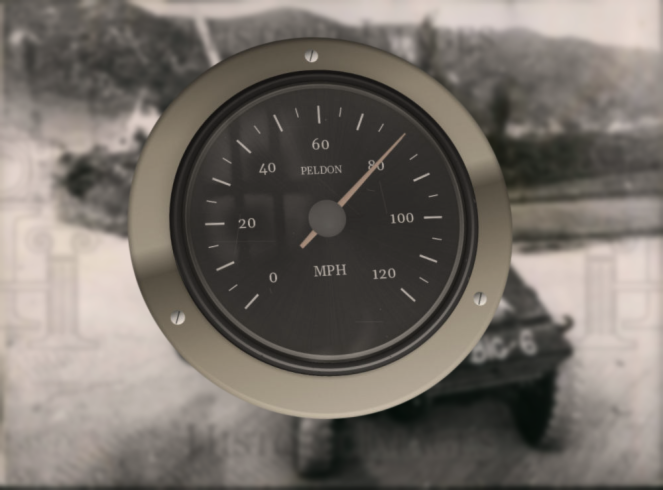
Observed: 80 (mph)
